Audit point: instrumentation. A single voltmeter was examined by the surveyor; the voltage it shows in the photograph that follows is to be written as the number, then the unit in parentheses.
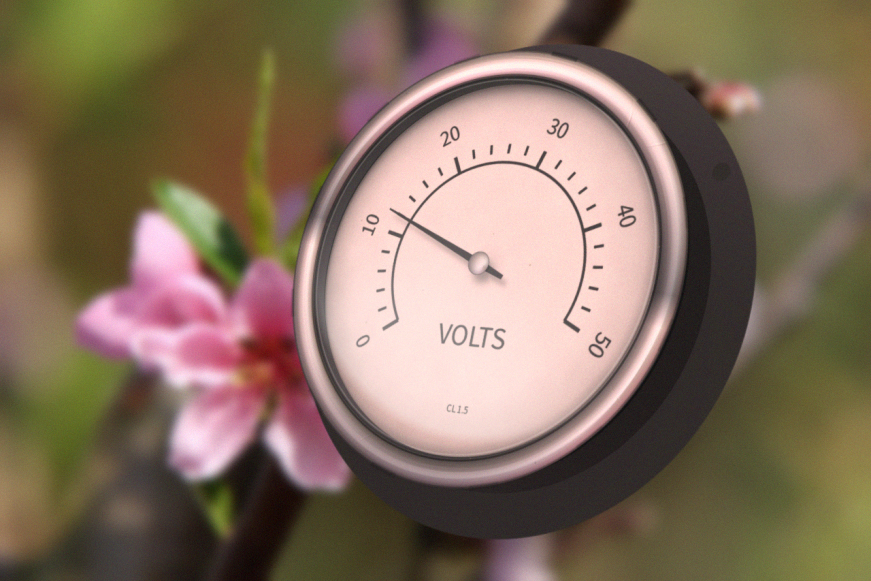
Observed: 12 (V)
